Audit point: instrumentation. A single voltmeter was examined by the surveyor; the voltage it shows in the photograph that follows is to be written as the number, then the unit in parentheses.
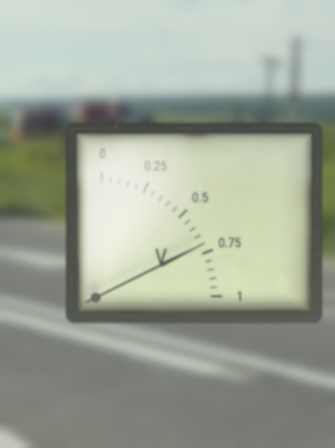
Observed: 0.7 (V)
